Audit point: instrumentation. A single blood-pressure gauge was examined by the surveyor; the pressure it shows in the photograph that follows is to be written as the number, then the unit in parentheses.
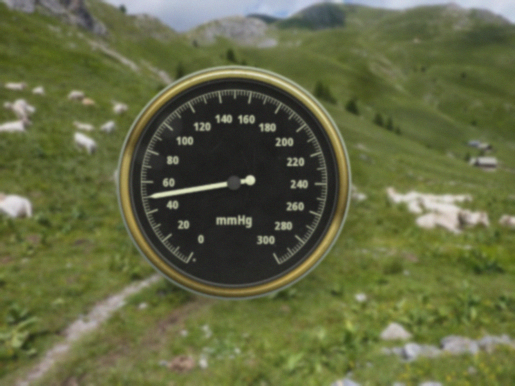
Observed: 50 (mmHg)
